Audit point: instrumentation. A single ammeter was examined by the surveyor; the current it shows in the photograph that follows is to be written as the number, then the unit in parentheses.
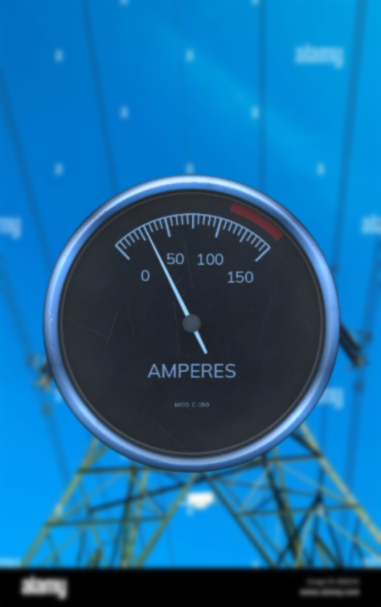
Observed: 30 (A)
